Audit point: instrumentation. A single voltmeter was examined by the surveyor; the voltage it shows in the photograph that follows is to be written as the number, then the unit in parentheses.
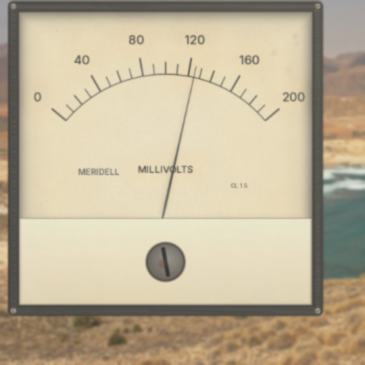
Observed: 125 (mV)
